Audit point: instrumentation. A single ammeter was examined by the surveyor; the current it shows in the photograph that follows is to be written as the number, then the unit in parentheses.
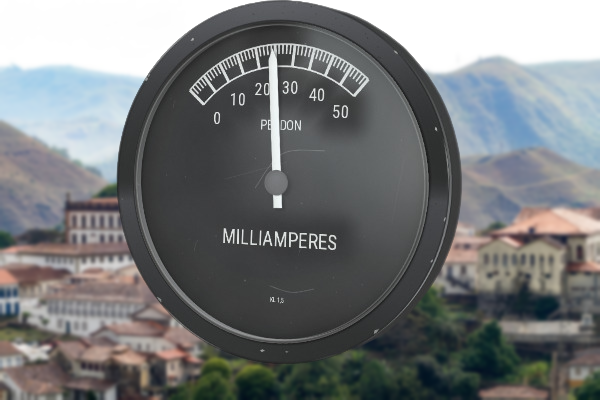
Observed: 25 (mA)
